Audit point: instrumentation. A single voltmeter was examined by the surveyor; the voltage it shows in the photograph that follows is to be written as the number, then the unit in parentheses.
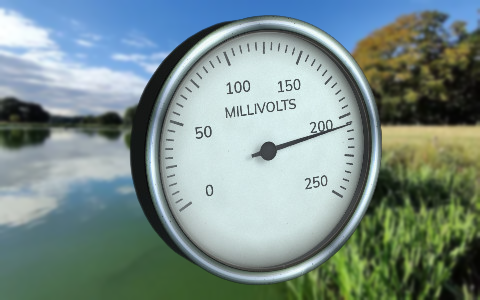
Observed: 205 (mV)
